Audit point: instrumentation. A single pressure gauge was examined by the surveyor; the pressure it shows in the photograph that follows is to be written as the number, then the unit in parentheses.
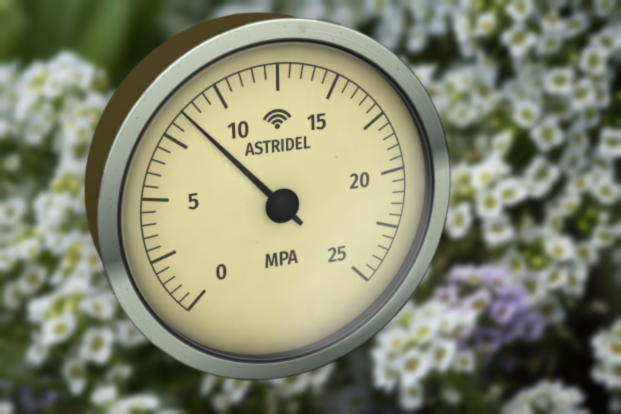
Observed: 8.5 (MPa)
